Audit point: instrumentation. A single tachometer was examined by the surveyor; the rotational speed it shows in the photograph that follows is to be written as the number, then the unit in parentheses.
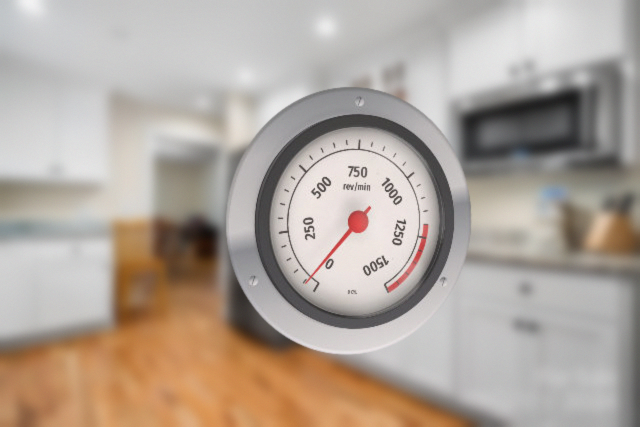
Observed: 50 (rpm)
